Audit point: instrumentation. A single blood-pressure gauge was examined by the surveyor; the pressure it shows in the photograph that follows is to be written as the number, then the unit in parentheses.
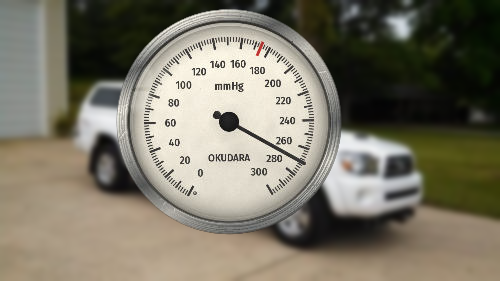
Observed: 270 (mmHg)
